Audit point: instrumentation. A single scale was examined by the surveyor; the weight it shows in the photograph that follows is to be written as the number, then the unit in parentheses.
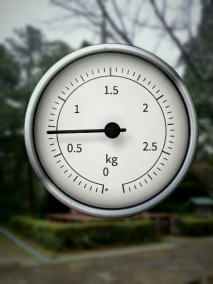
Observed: 0.7 (kg)
